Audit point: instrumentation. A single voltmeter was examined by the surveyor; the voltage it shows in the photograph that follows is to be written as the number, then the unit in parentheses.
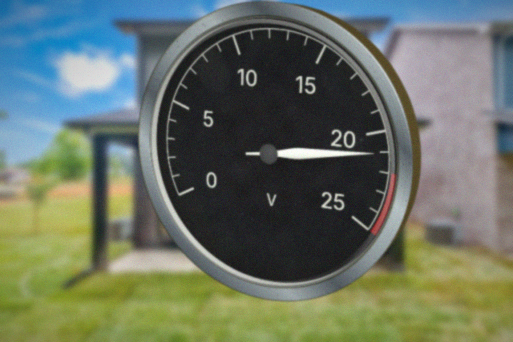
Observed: 21 (V)
